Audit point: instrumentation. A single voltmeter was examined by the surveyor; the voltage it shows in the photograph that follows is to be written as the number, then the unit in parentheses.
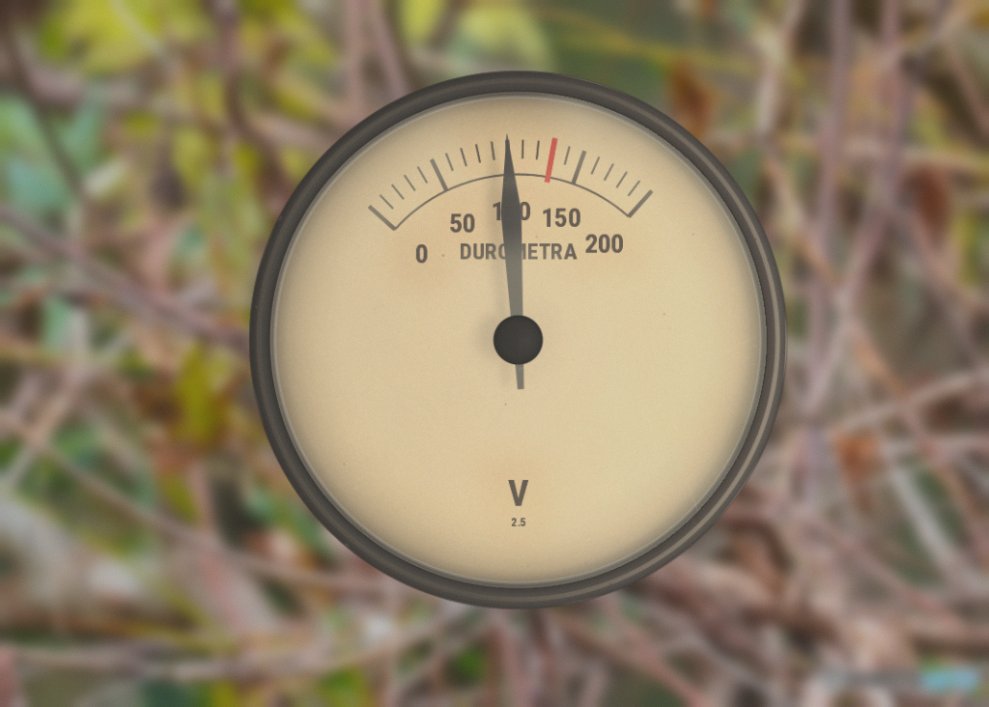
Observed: 100 (V)
